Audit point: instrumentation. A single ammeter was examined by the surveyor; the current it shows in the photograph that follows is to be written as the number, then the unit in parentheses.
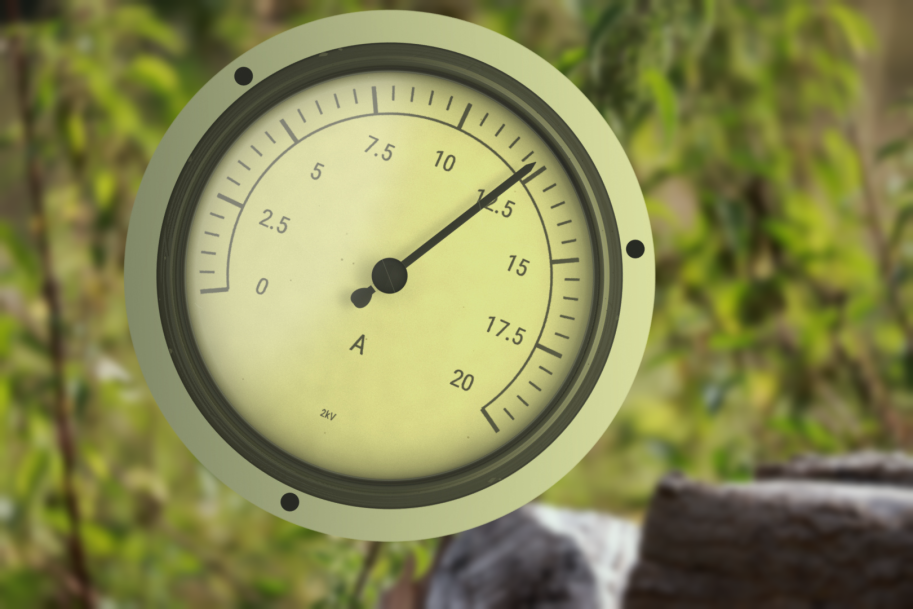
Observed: 12.25 (A)
